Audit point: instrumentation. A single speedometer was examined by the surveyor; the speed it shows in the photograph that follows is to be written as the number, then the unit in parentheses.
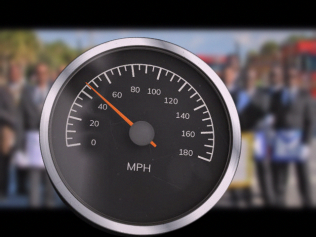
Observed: 45 (mph)
